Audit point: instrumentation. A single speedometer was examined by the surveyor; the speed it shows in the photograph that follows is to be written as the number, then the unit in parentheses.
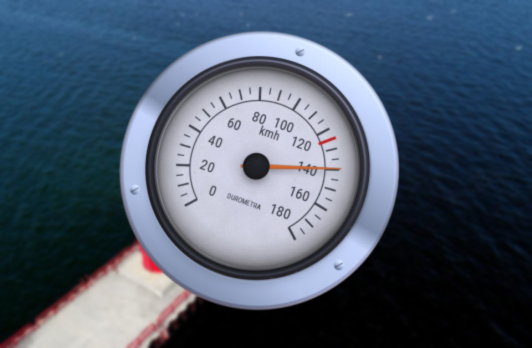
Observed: 140 (km/h)
